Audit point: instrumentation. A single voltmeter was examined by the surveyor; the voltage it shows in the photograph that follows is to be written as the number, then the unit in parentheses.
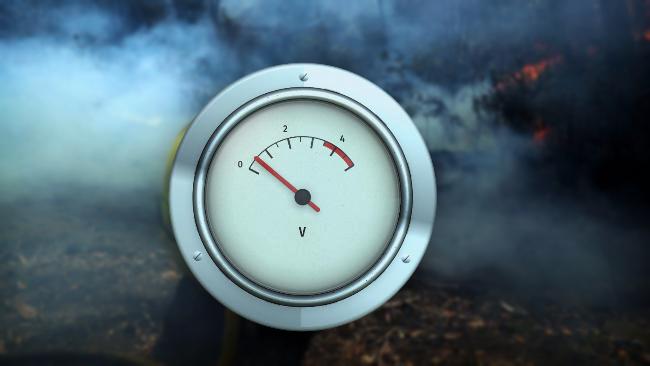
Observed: 0.5 (V)
